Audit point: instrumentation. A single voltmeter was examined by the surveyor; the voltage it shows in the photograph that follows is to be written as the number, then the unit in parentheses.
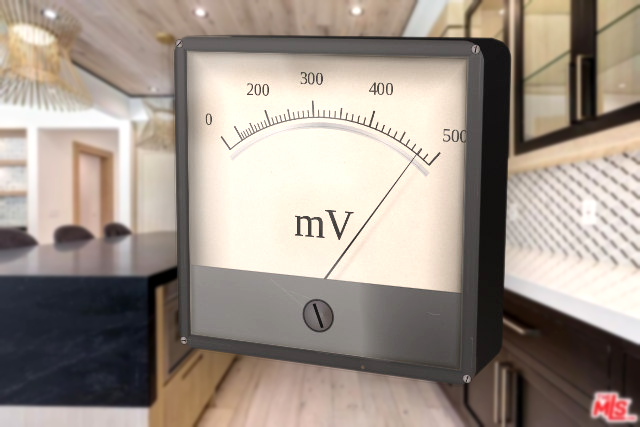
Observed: 480 (mV)
